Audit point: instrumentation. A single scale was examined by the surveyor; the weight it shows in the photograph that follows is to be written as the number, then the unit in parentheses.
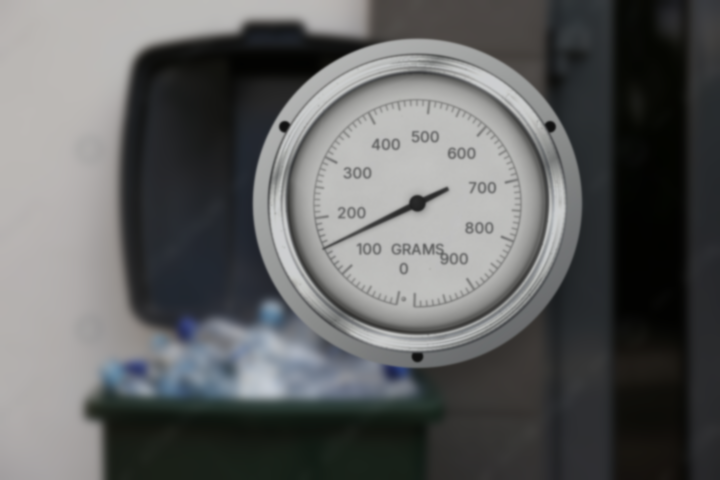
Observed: 150 (g)
